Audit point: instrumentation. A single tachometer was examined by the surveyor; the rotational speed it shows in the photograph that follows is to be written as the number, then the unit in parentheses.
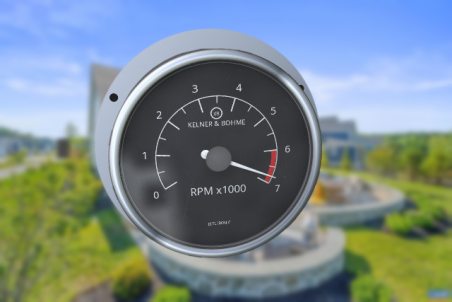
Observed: 6750 (rpm)
